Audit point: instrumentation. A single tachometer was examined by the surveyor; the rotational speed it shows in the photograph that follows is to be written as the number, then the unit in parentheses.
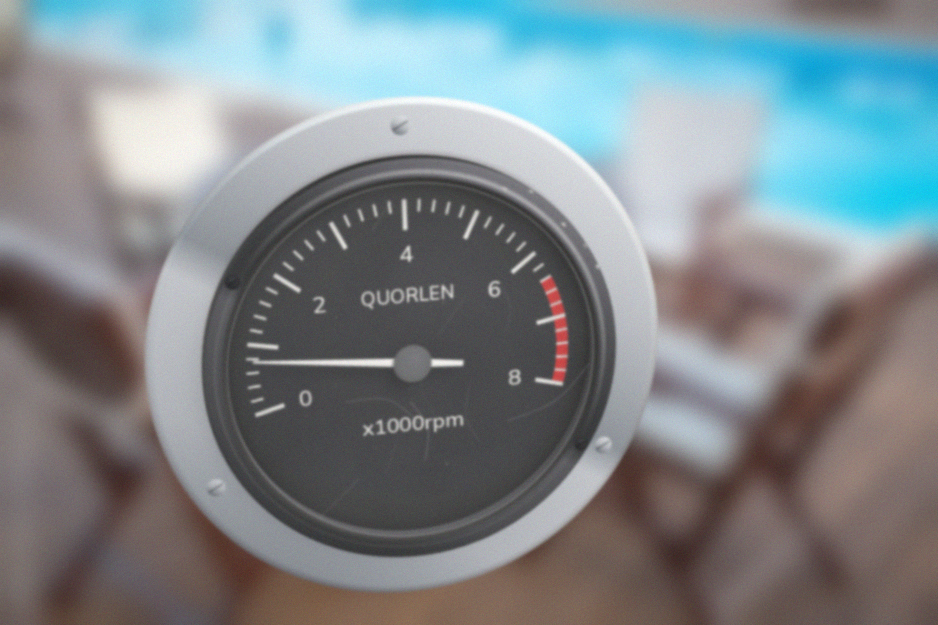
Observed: 800 (rpm)
